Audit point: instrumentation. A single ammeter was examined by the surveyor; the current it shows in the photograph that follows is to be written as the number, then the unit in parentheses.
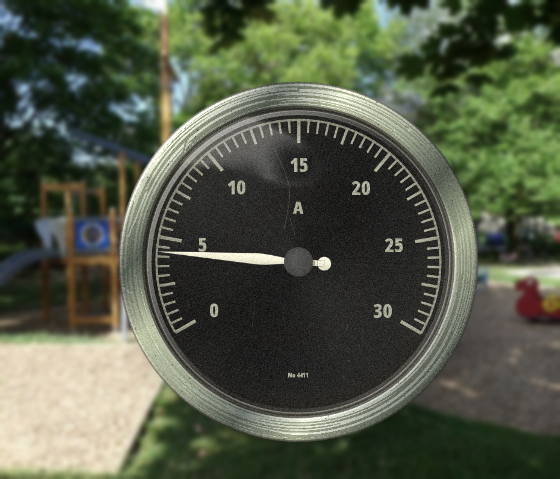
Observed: 4.25 (A)
